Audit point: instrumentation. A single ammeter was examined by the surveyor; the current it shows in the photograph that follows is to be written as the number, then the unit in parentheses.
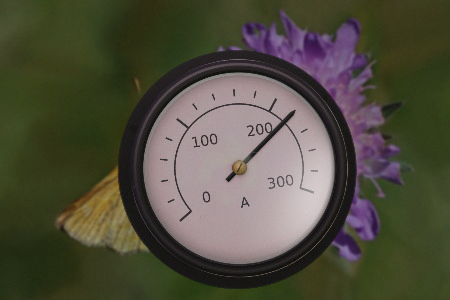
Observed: 220 (A)
